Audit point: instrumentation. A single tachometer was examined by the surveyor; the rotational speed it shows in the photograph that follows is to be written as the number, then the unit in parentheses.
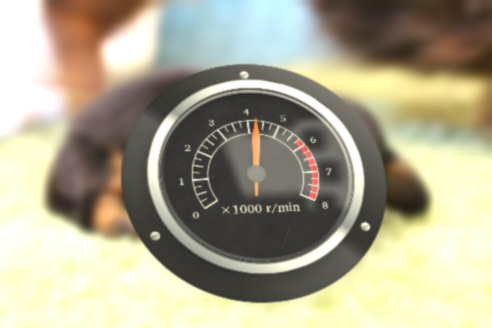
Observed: 4250 (rpm)
